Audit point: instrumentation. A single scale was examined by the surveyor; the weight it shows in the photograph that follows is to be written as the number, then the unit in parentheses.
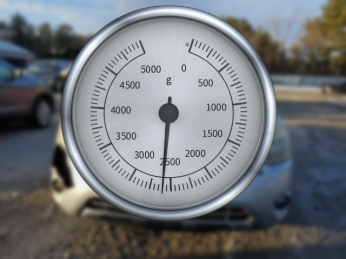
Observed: 2600 (g)
